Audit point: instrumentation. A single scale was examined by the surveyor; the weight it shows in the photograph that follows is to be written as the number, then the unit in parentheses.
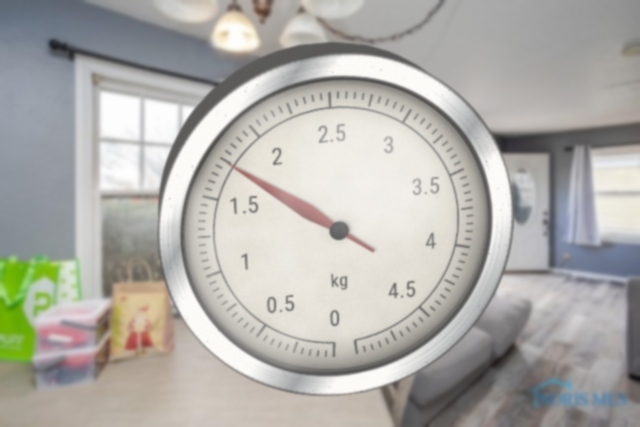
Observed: 1.75 (kg)
